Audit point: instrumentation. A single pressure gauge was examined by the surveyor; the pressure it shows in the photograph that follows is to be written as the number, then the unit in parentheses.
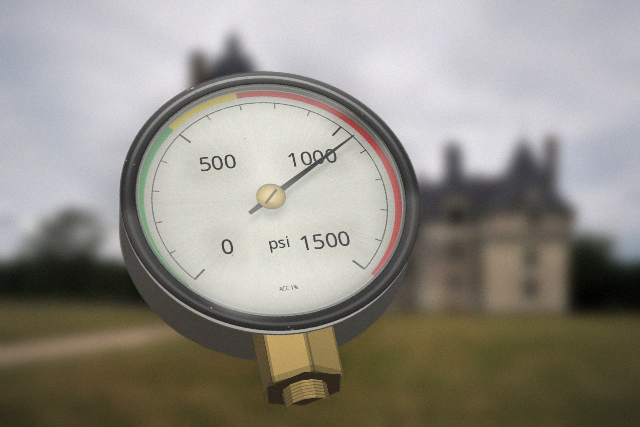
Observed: 1050 (psi)
